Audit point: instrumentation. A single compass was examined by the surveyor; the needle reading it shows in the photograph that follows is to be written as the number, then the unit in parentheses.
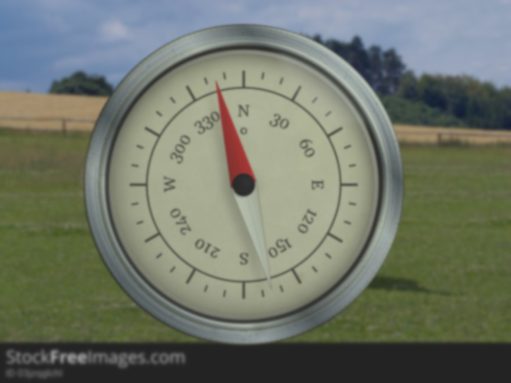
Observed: 345 (°)
